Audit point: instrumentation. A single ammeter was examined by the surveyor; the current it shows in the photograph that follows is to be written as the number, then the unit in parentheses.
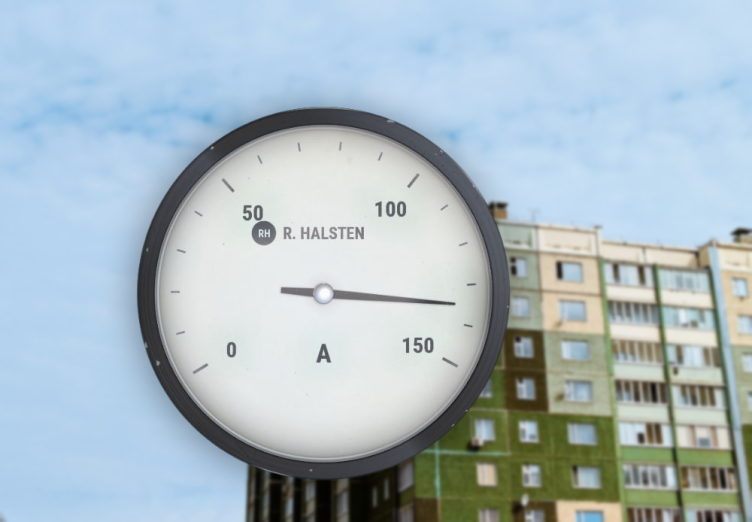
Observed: 135 (A)
